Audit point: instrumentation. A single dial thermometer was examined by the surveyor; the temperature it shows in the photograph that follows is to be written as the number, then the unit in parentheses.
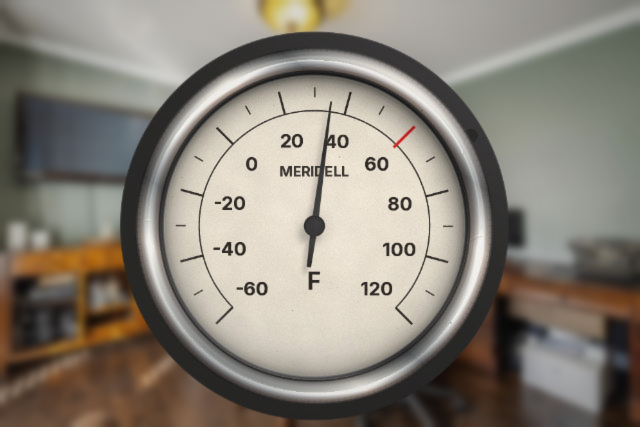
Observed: 35 (°F)
